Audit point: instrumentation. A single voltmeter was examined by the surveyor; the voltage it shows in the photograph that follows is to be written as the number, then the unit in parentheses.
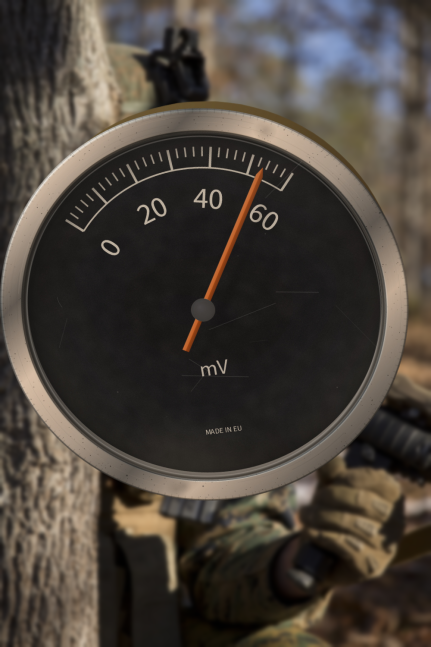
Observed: 53 (mV)
